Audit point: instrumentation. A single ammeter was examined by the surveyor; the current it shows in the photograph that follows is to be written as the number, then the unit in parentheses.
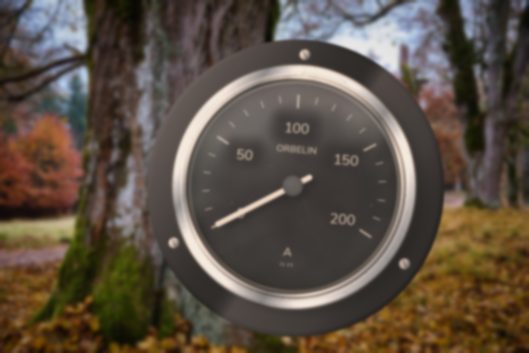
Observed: 0 (A)
